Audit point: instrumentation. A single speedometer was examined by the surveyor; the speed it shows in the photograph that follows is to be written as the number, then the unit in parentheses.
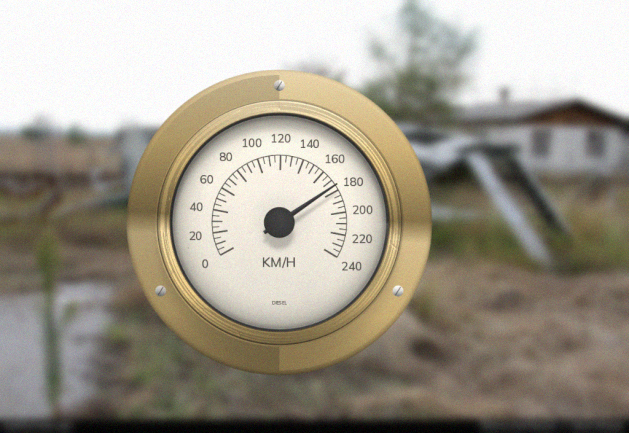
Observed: 175 (km/h)
